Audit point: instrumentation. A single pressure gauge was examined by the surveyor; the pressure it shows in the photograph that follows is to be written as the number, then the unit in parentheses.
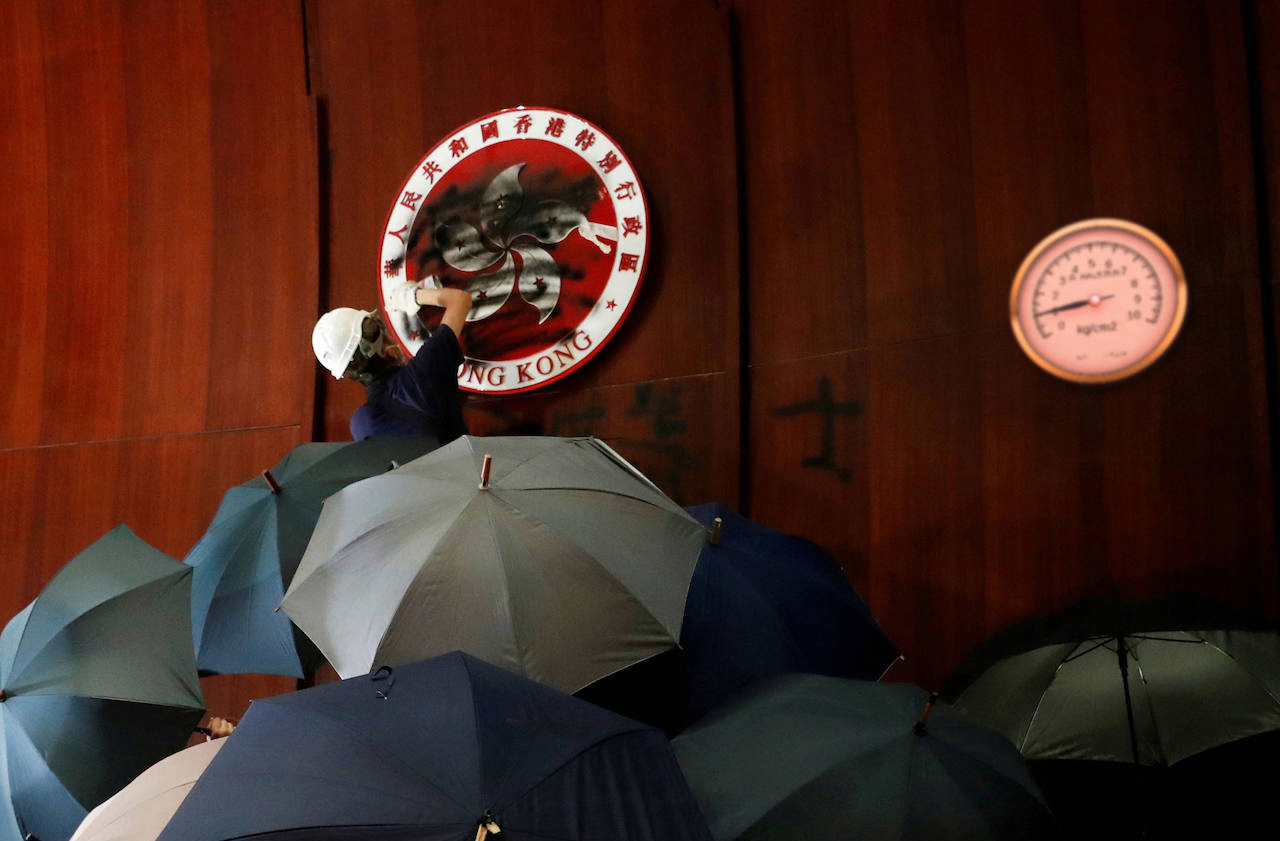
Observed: 1 (kg/cm²)
